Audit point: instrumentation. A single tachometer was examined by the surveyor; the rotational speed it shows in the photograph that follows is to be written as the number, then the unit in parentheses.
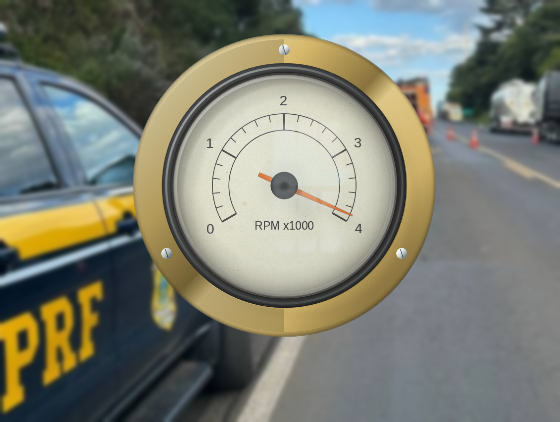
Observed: 3900 (rpm)
